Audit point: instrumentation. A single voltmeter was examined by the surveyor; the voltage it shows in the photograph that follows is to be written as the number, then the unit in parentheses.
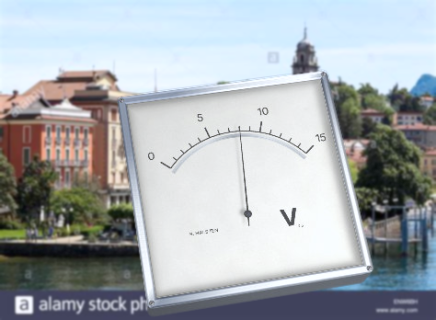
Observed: 8 (V)
